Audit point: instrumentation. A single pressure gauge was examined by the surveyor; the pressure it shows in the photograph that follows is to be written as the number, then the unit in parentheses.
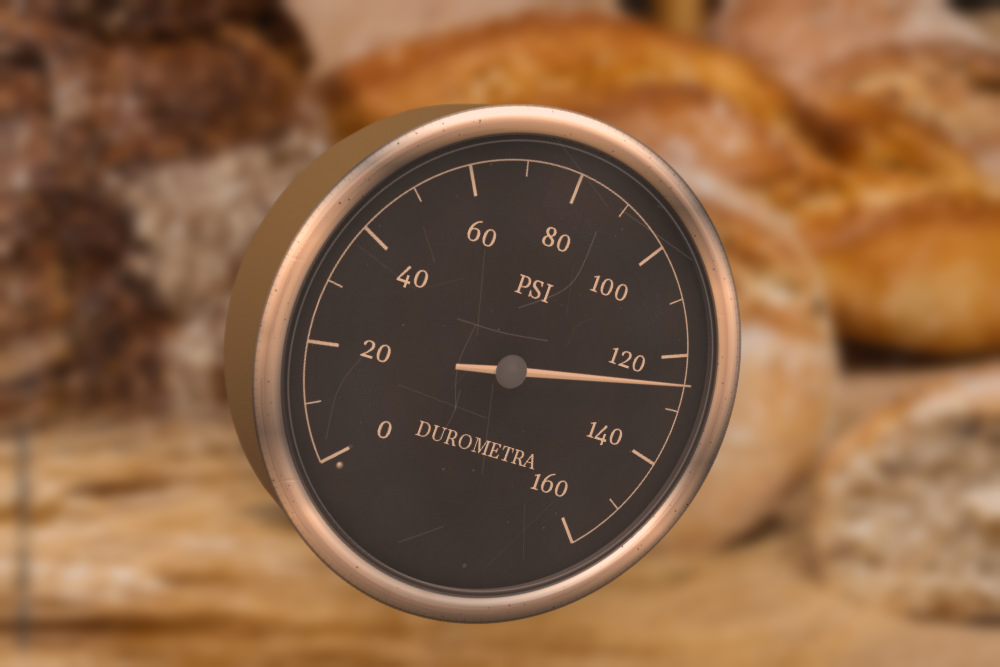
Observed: 125 (psi)
